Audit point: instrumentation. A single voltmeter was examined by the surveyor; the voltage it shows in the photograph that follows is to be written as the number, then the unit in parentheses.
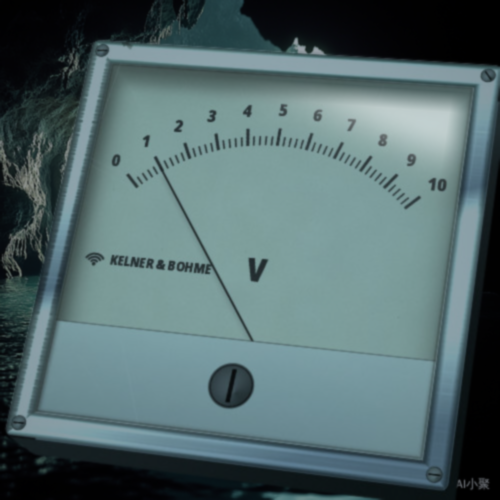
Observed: 1 (V)
